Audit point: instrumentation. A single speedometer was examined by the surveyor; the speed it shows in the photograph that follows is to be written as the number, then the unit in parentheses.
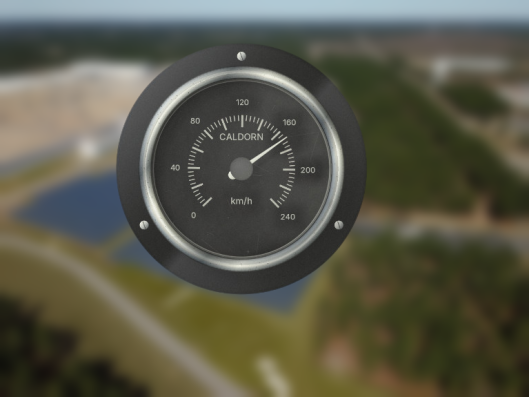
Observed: 168 (km/h)
